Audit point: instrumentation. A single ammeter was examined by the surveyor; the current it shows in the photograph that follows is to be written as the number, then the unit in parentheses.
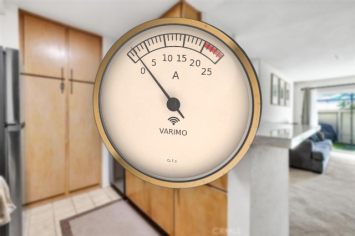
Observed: 2 (A)
